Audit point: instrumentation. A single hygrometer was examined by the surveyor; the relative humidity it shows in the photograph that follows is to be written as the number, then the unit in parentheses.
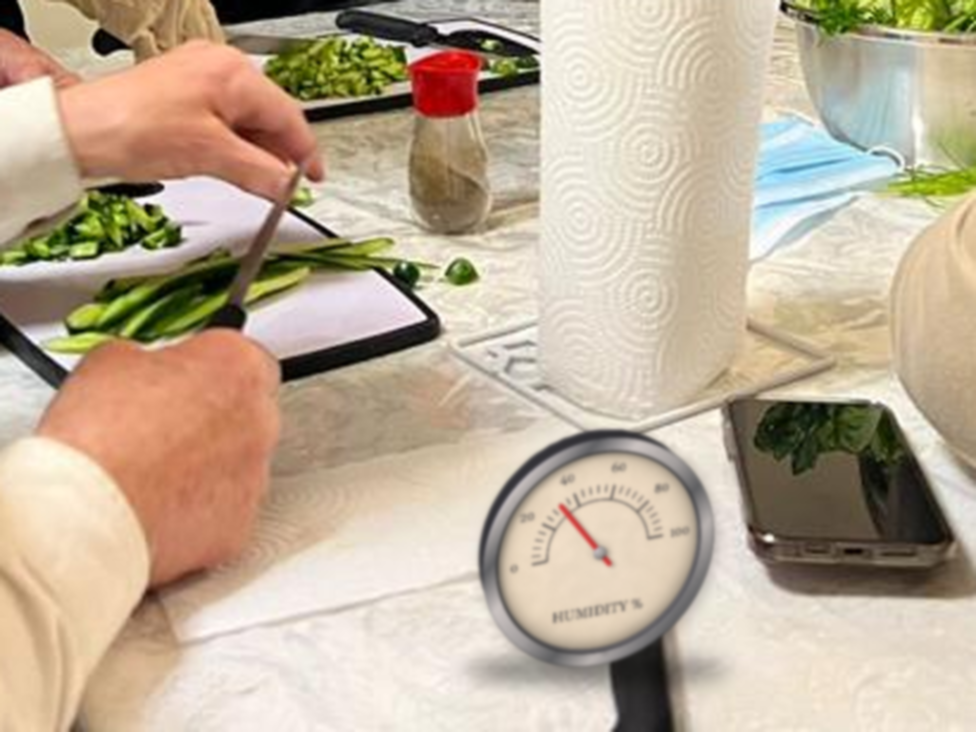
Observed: 32 (%)
